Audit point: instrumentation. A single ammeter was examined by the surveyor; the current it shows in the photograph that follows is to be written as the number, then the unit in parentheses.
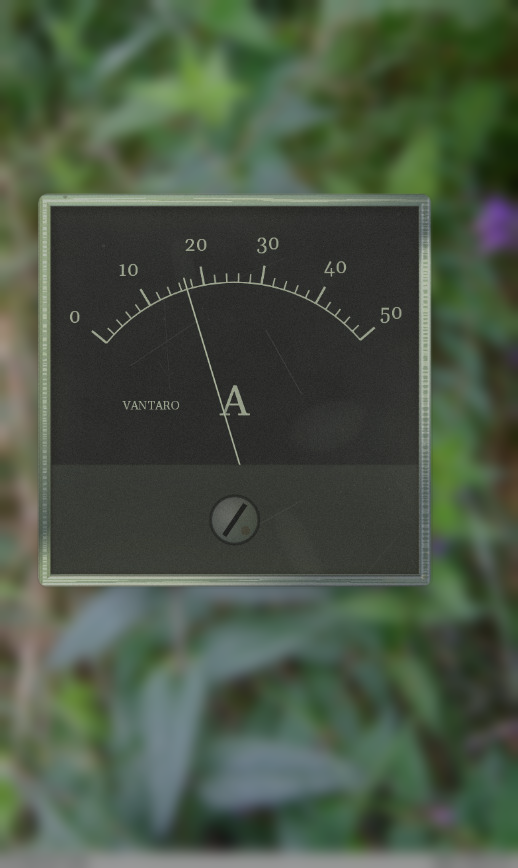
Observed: 17 (A)
